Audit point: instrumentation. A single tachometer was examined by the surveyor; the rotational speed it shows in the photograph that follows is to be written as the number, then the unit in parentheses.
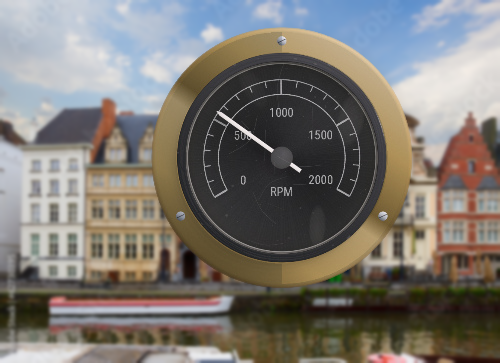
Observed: 550 (rpm)
